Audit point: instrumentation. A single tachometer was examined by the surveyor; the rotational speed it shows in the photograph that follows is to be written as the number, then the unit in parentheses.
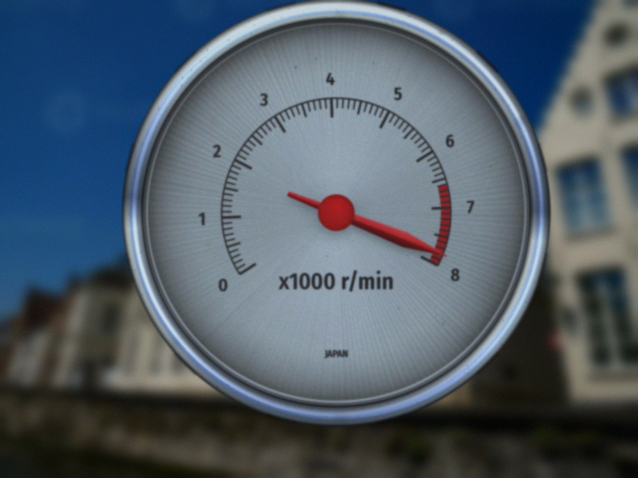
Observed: 7800 (rpm)
